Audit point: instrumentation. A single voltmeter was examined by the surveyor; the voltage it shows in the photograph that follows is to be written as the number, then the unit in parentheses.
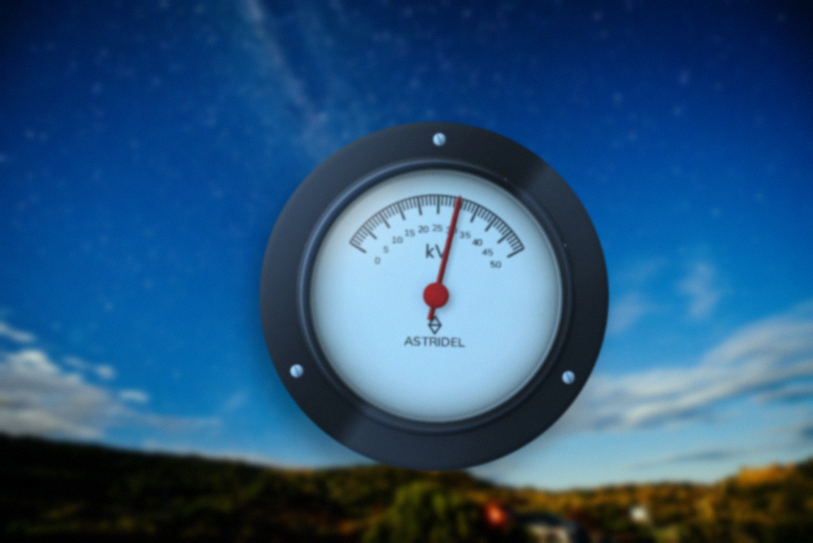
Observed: 30 (kV)
